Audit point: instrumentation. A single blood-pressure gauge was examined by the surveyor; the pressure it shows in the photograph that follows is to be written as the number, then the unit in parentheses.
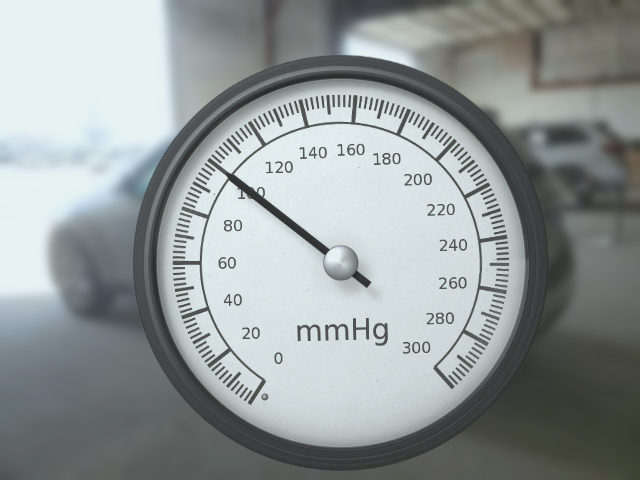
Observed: 100 (mmHg)
